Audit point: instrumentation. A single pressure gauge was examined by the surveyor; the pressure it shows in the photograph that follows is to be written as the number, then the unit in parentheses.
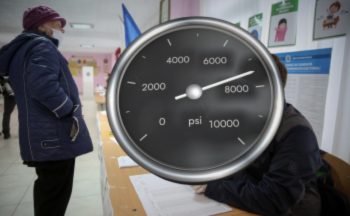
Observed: 7500 (psi)
